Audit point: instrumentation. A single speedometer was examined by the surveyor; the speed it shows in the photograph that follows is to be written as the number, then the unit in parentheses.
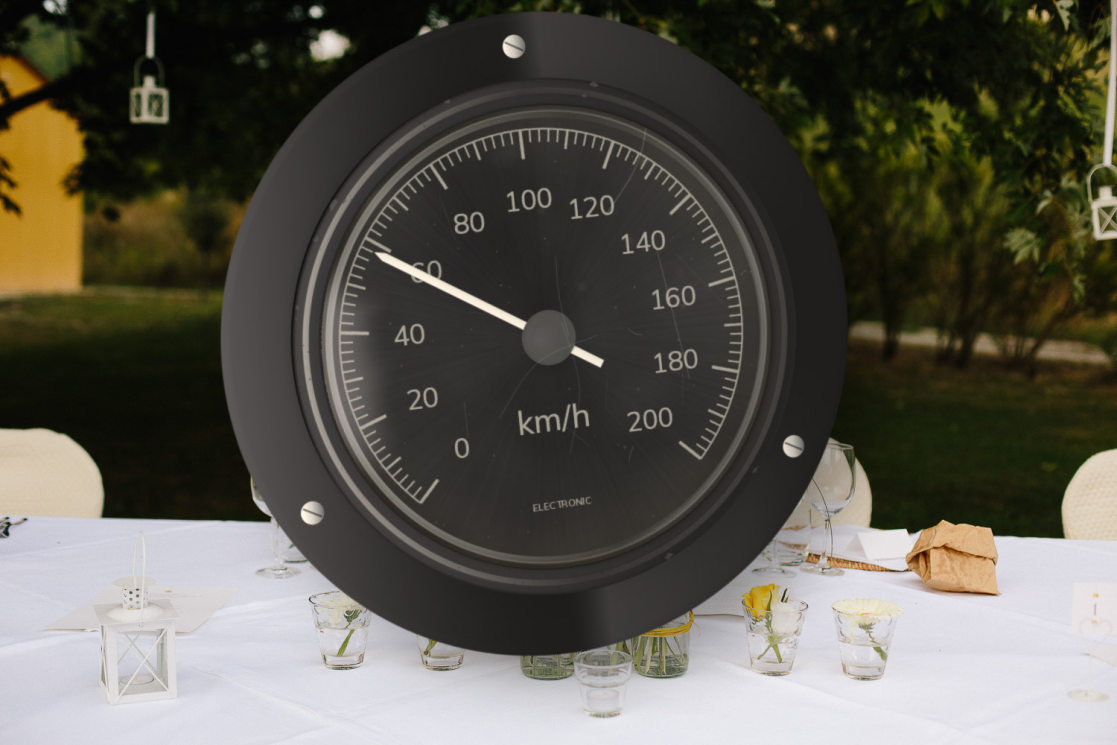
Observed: 58 (km/h)
